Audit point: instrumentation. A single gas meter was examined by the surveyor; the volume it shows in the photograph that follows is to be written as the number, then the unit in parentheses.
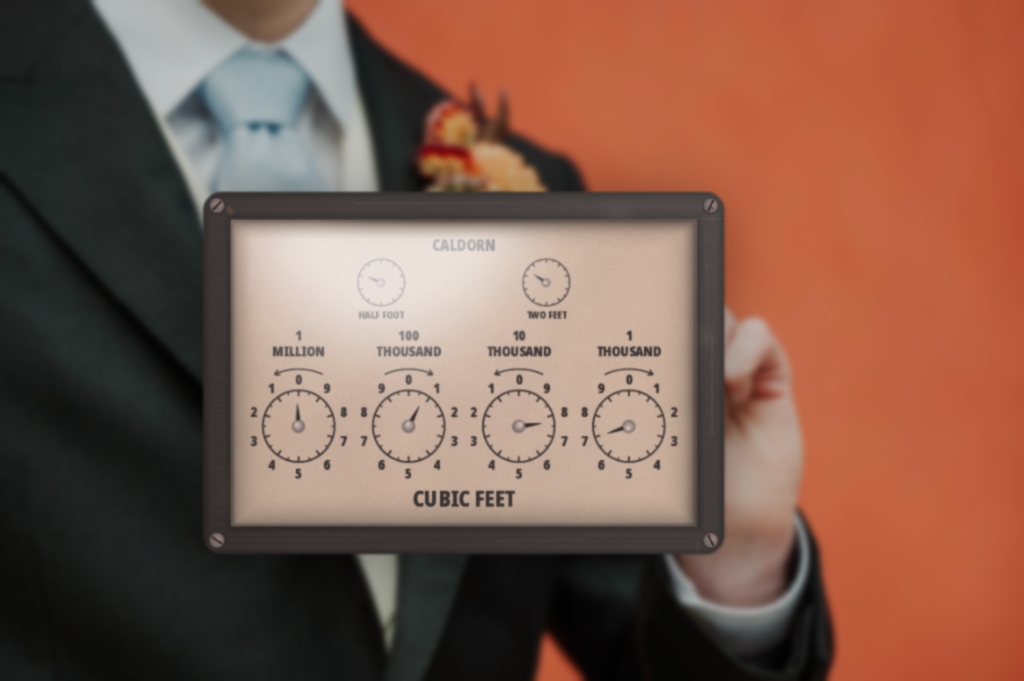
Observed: 7700 (ft³)
